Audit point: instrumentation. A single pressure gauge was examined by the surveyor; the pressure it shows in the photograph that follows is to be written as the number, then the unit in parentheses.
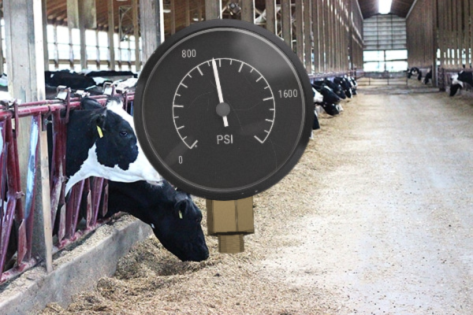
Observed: 950 (psi)
